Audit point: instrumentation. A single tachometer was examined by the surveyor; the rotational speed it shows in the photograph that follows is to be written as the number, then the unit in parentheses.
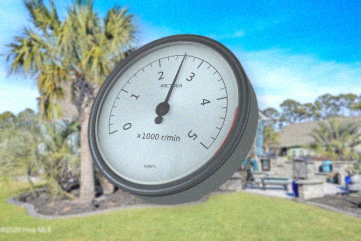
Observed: 2600 (rpm)
